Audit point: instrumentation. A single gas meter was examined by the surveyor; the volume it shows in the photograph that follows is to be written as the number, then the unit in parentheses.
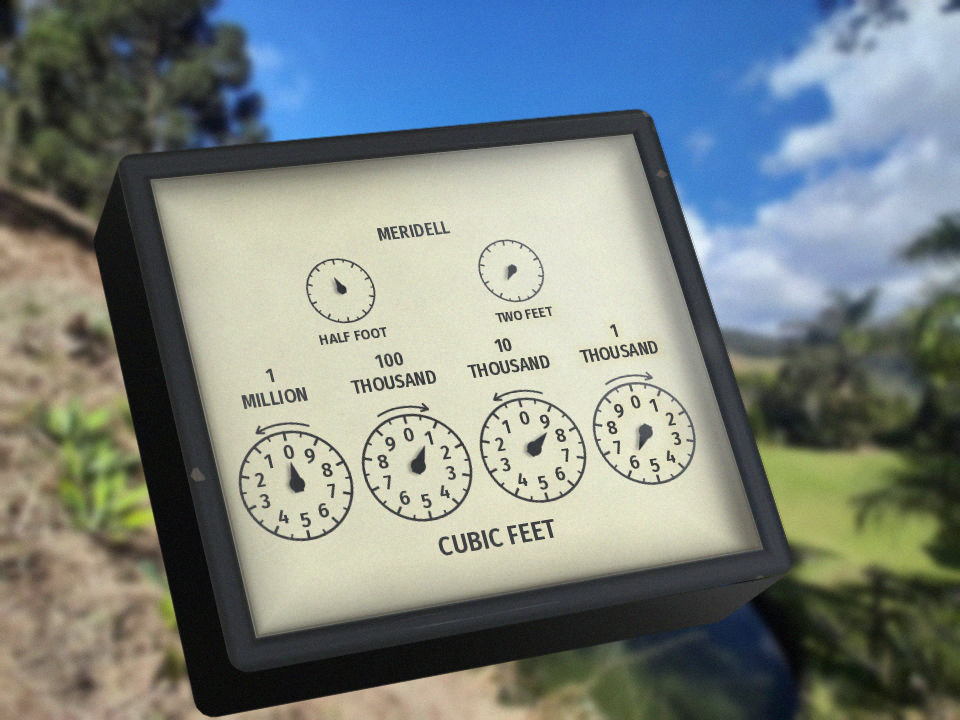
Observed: 8600 (ft³)
